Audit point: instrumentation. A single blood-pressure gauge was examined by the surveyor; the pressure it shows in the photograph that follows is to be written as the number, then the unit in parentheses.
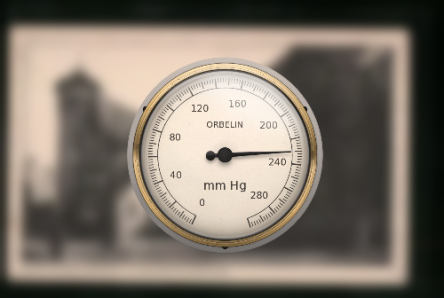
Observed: 230 (mmHg)
